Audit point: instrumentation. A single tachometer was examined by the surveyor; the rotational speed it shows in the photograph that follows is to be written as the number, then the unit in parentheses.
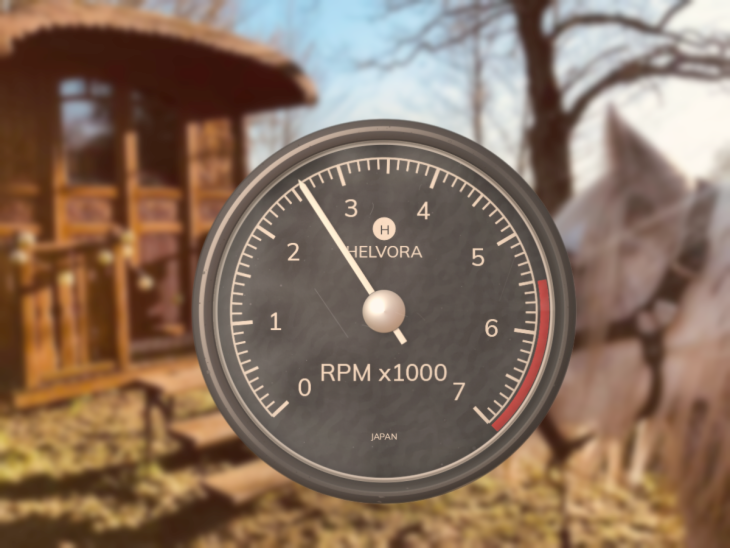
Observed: 2600 (rpm)
